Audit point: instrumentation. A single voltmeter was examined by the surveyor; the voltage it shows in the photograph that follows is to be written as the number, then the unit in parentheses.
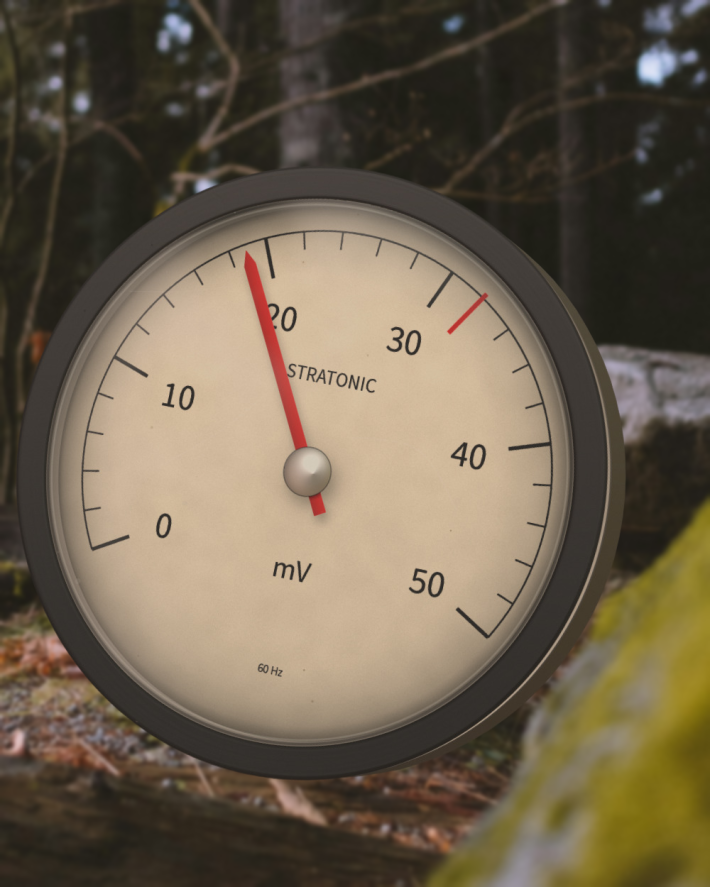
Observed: 19 (mV)
